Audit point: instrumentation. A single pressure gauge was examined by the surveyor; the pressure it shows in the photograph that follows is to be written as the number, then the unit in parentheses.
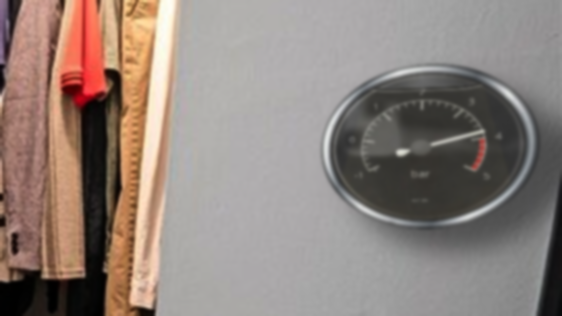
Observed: 3.8 (bar)
